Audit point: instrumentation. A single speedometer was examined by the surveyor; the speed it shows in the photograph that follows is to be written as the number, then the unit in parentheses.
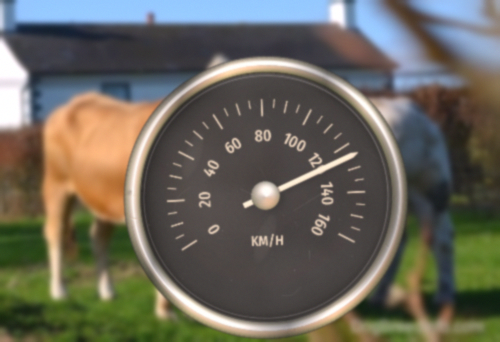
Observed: 125 (km/h)
